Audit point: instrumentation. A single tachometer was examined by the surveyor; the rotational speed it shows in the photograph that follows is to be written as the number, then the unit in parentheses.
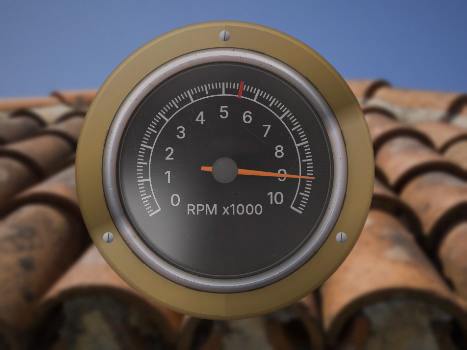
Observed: 9000 (rpm)
